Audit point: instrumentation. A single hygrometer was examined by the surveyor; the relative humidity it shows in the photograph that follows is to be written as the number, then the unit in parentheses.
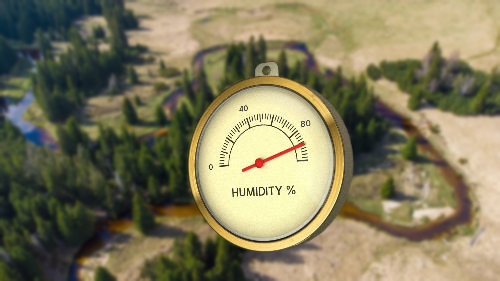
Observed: 90 (%)
